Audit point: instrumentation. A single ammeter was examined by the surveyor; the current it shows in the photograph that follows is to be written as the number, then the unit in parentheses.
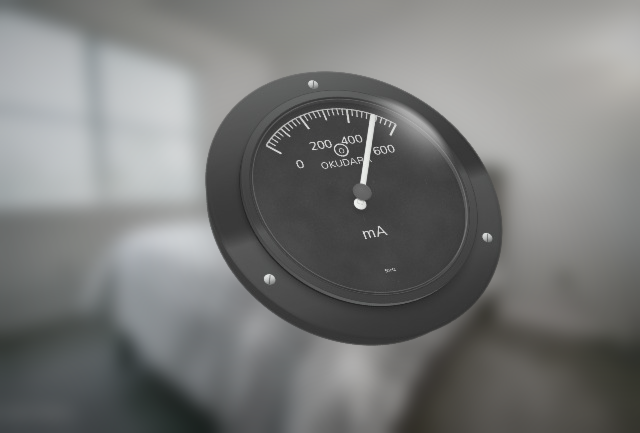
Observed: 500 (mA)
